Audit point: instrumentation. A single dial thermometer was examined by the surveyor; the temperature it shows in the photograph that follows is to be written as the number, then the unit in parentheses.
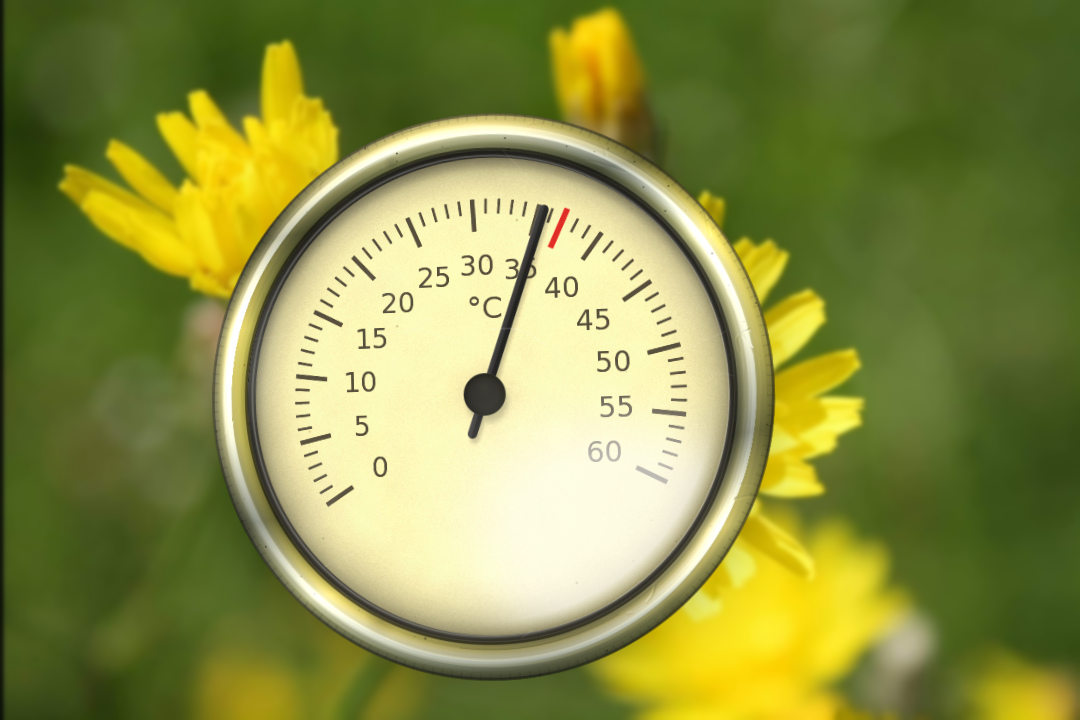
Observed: 35.5 (°C)
